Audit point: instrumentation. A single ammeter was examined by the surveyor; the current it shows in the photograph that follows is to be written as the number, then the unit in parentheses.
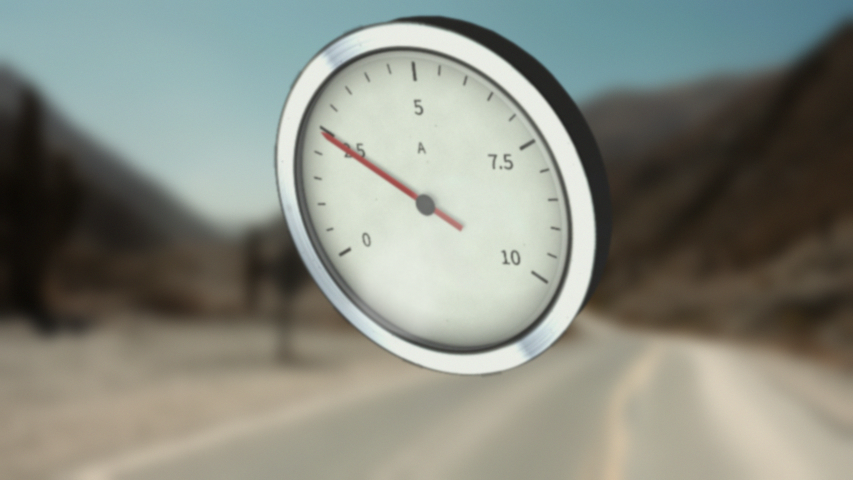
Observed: 2.5 (A)
